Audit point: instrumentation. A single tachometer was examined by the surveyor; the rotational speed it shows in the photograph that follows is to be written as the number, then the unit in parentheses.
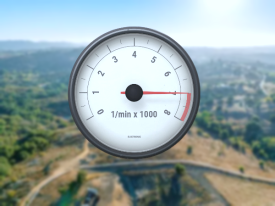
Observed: 7000 (rpm)
